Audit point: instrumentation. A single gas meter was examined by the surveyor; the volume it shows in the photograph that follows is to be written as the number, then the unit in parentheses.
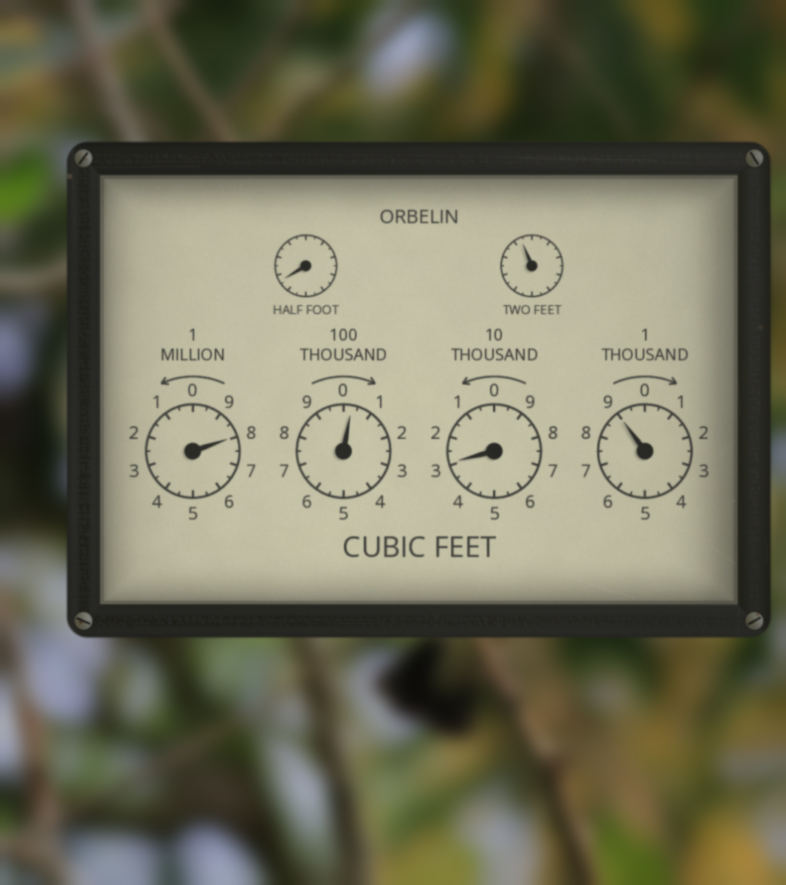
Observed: 802900 (ft³)
